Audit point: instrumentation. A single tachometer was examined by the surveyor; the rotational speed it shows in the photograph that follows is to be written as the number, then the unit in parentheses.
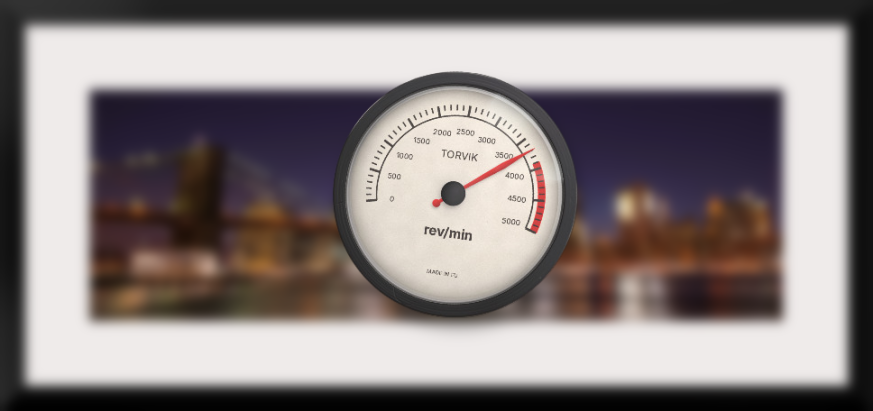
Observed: 3700 (rpm)
